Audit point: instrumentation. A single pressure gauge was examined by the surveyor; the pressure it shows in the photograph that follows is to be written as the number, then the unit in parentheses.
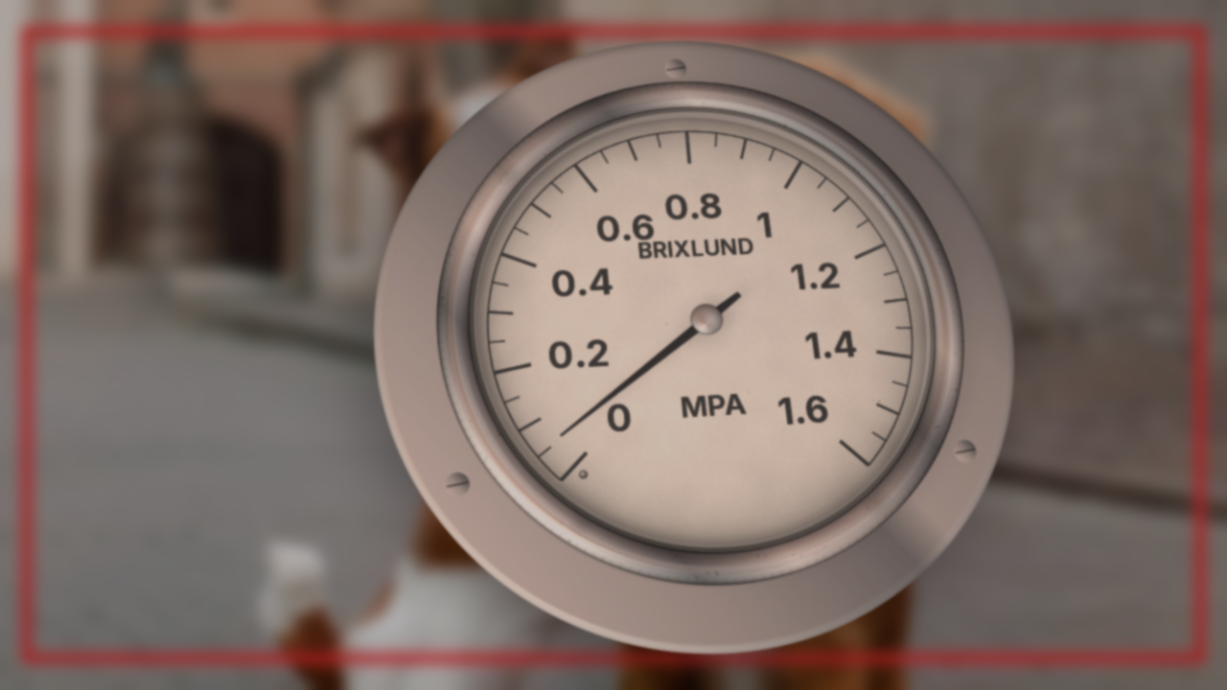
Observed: 0.05 (MPa)
